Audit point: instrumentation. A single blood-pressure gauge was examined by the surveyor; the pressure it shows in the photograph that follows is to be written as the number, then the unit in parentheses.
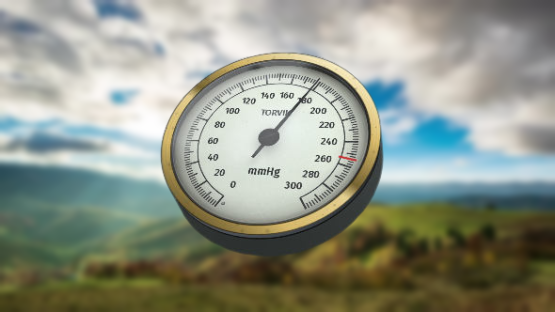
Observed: 180 (mmHg)
